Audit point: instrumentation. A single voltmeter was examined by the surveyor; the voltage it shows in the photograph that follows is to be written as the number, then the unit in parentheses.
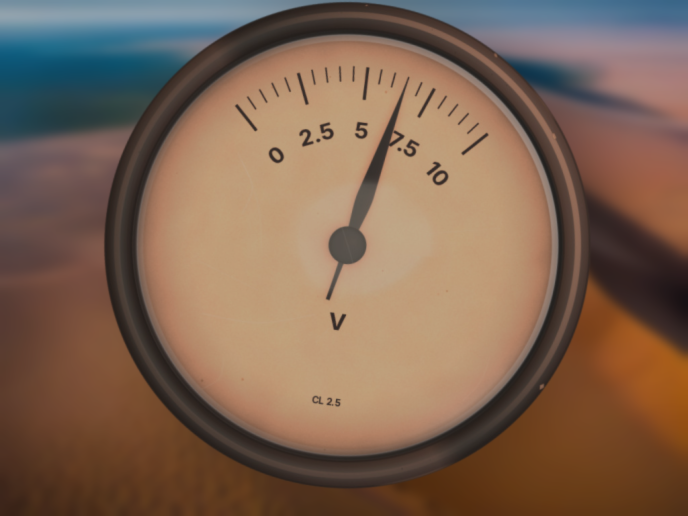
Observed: 6.5 (V)
